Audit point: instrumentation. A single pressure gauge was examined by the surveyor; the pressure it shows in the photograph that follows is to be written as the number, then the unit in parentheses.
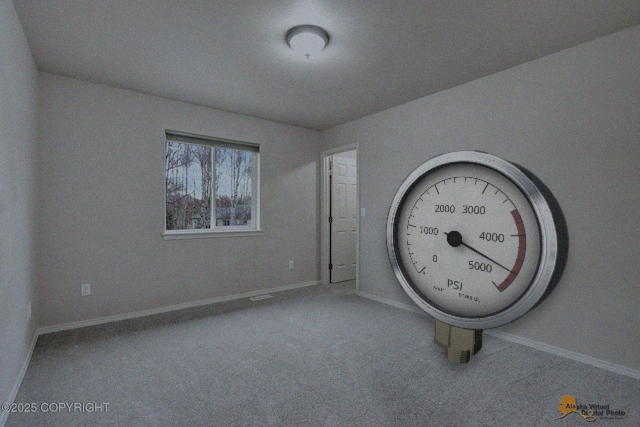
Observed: 4600 (psi)
